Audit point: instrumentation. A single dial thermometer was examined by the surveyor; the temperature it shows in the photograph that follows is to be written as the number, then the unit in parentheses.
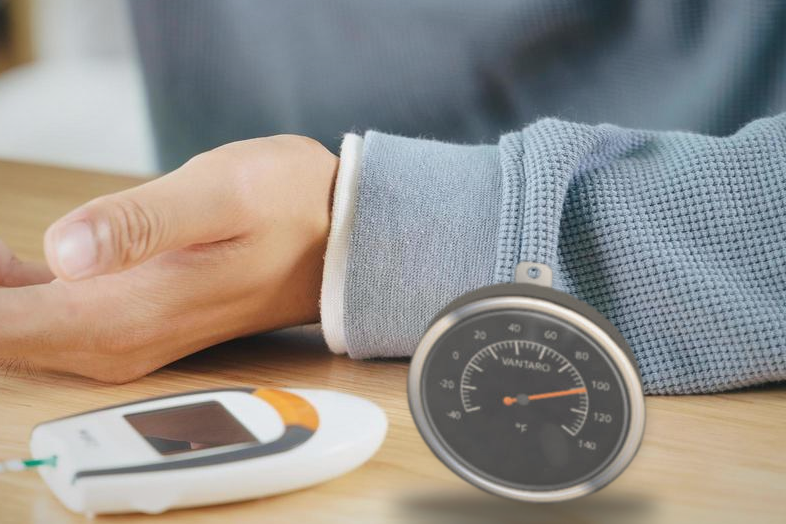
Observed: 100 (°F)
